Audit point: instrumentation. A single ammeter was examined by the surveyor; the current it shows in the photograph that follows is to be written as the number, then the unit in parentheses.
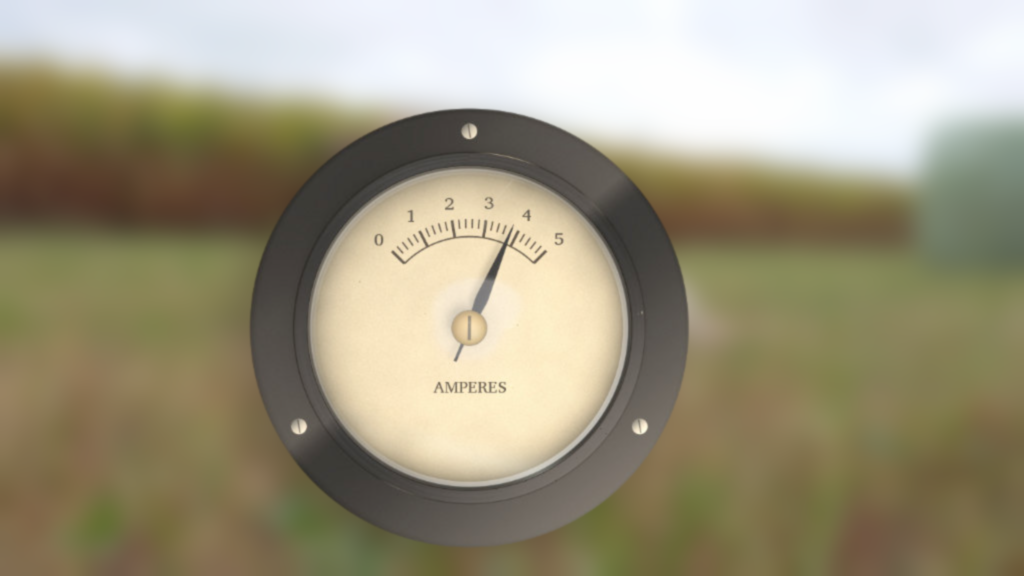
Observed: 3.8 (A)
